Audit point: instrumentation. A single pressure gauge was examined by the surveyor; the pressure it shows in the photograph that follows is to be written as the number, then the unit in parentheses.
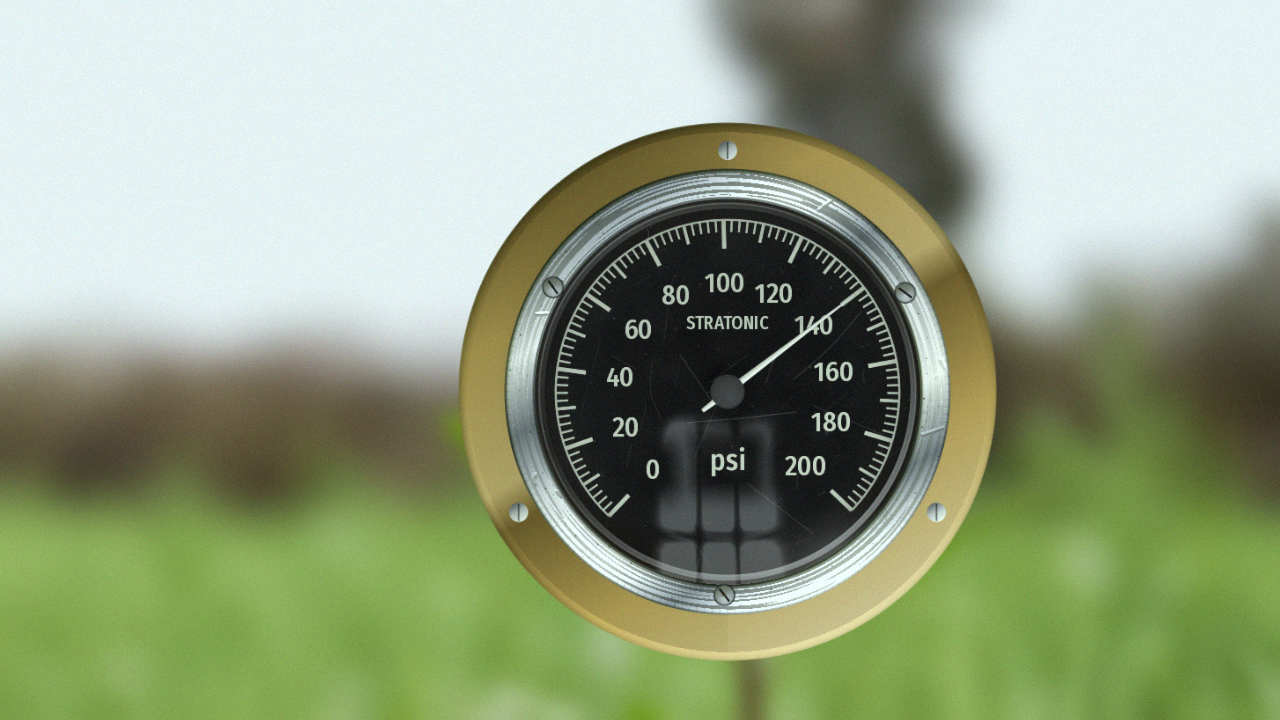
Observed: 140 (psi)
